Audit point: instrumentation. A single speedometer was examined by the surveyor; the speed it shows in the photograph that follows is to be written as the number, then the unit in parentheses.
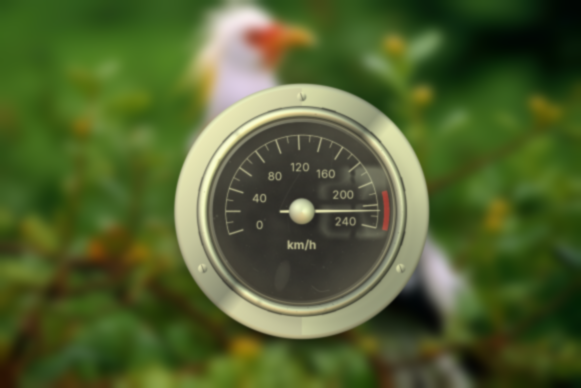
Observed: 225 (km/h)
